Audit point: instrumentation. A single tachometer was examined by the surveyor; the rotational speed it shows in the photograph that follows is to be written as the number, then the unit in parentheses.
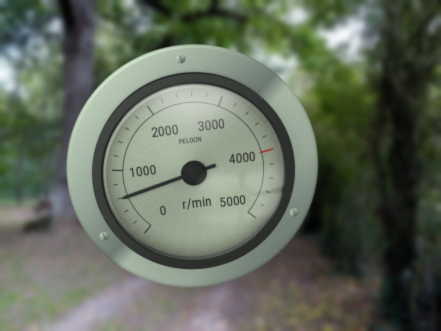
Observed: 600 (rpm)
